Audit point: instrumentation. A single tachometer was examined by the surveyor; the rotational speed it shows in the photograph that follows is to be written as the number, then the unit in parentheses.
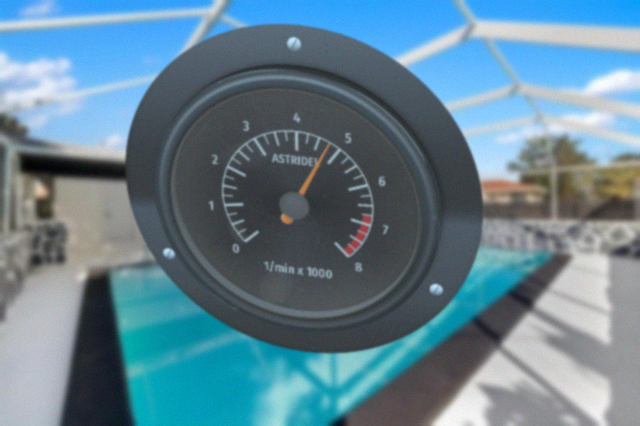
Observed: 4750 (rpm)
